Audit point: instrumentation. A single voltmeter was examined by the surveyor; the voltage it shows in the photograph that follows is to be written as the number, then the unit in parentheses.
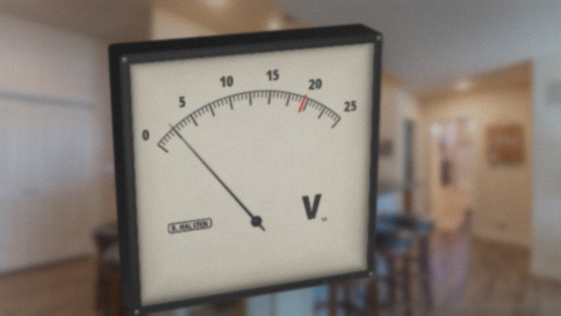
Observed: 2.5 (V)
